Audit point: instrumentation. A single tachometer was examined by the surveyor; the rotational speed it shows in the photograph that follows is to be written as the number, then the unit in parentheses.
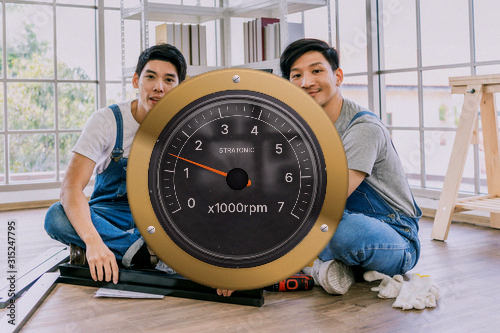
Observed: 1400 (rpm)
